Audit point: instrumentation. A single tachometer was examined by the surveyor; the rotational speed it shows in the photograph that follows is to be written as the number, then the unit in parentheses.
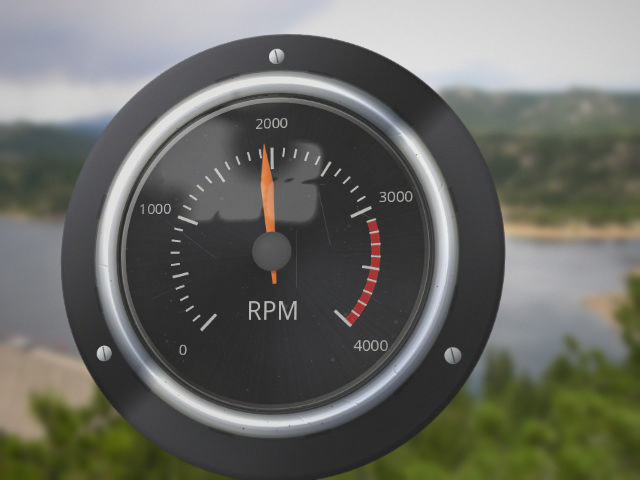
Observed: 1950 (rpm)
